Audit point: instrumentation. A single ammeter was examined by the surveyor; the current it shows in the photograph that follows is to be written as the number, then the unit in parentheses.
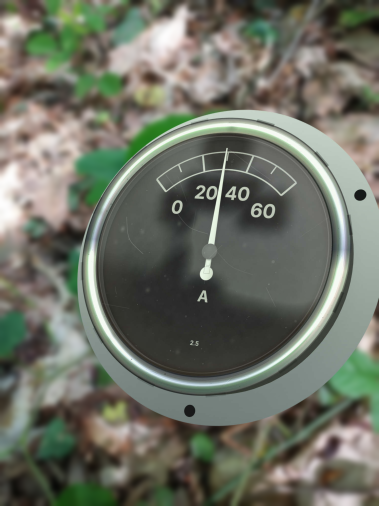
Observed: 30 (A)
